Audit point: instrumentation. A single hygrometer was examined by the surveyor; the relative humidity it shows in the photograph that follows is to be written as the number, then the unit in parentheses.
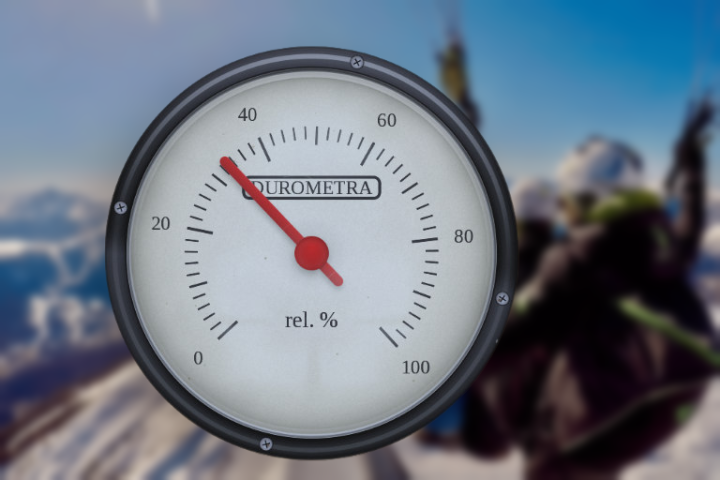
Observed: 33 (%)
